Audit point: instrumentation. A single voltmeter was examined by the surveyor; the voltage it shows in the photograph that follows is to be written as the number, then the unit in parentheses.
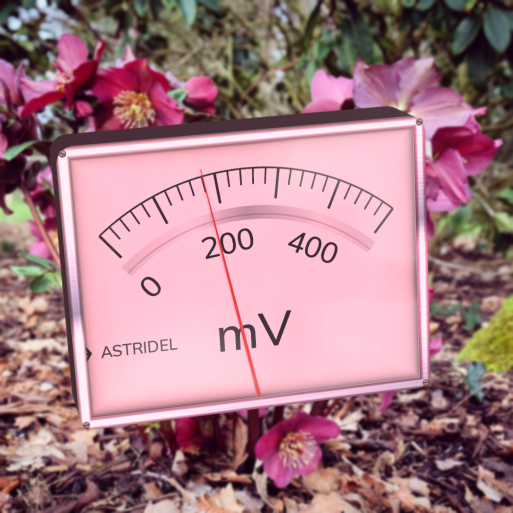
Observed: 180 (mV)
